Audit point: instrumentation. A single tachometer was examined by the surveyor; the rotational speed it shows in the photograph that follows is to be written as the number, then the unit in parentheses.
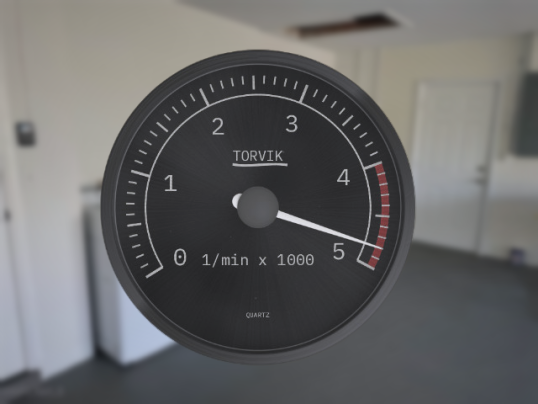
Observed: 4800 (rpm)
